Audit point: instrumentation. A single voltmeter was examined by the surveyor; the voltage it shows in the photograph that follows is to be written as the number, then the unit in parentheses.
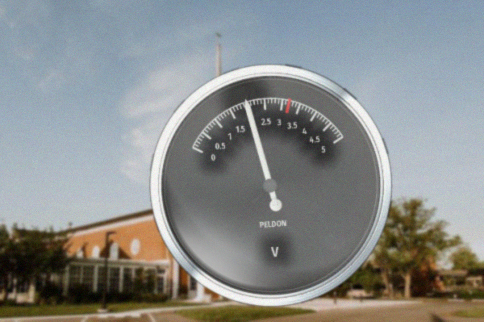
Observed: 2 (V)
